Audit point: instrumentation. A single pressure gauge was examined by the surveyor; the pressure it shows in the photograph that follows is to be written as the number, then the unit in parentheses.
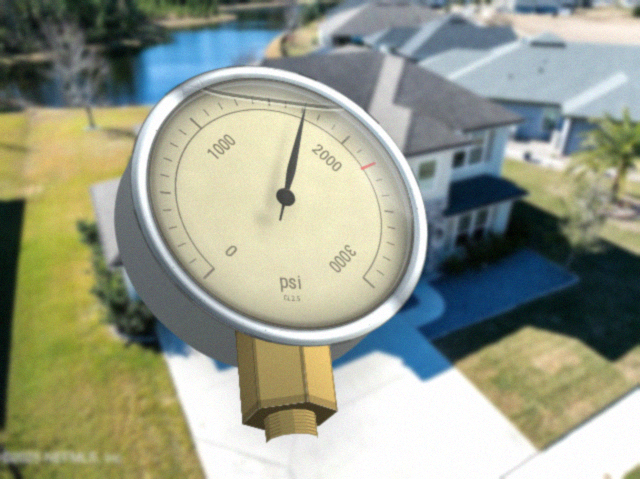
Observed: 1700 (psi)
